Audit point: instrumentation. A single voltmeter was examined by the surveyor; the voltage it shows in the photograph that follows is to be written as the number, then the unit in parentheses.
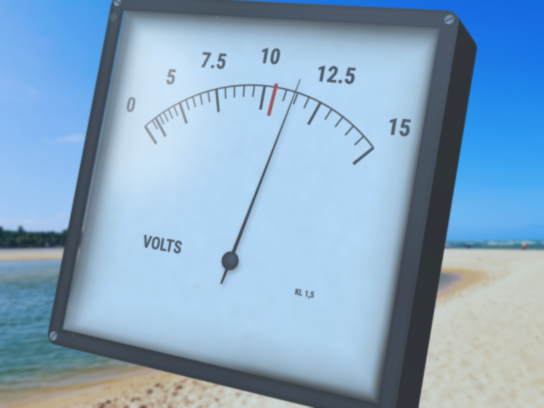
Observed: 11.5 (V)
